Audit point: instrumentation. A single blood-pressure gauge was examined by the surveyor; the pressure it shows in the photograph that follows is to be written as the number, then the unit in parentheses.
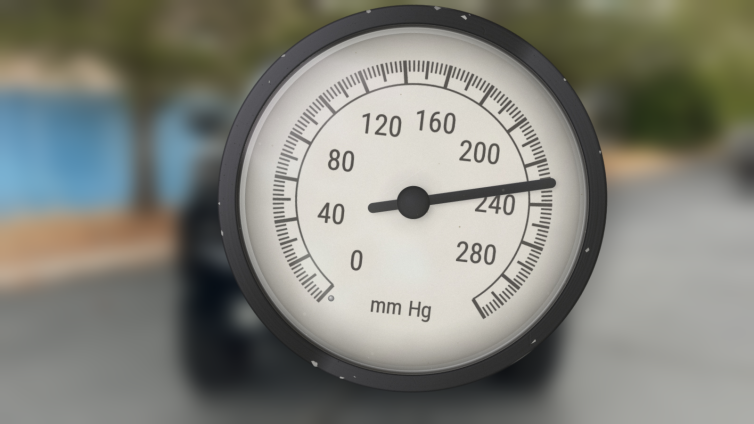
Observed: 230 (mmHg)
